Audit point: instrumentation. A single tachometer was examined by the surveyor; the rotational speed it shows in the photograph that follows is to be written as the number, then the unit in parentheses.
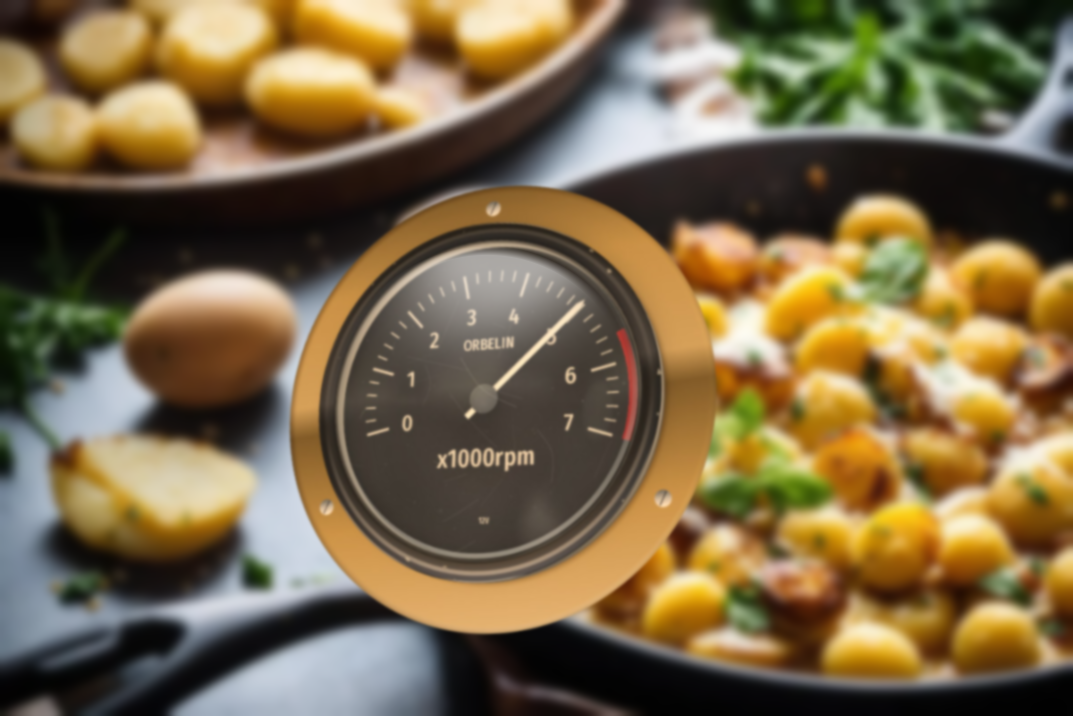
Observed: 5000 (rpm)
